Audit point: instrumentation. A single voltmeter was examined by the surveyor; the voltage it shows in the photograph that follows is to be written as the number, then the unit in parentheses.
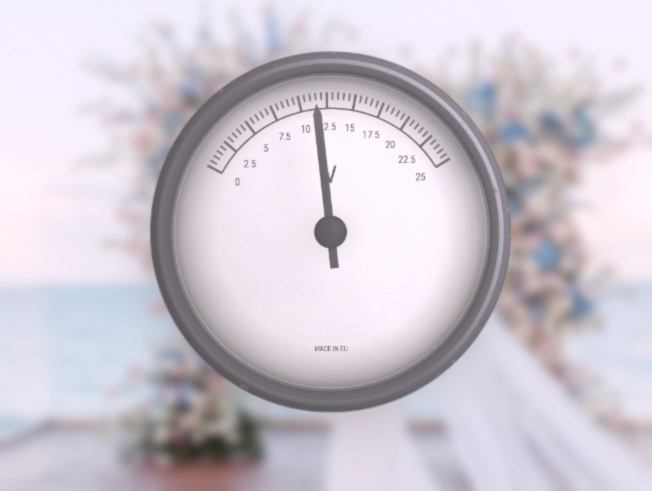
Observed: 11.5 (V)
